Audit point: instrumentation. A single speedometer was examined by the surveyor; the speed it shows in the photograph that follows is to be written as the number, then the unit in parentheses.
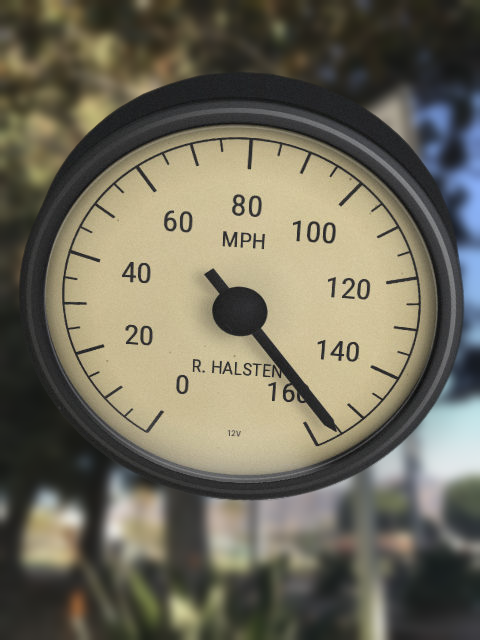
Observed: 155 (mph)
